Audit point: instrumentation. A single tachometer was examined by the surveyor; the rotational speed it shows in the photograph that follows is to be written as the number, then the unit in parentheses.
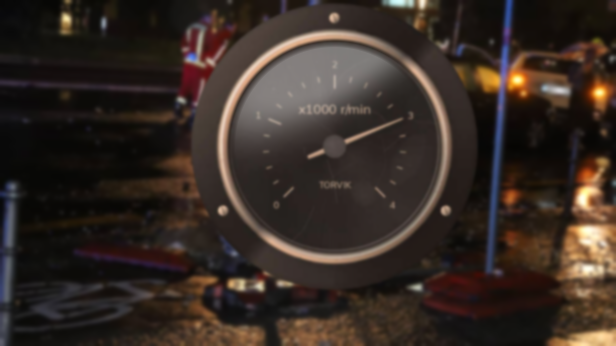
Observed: 3000 (rpm)
